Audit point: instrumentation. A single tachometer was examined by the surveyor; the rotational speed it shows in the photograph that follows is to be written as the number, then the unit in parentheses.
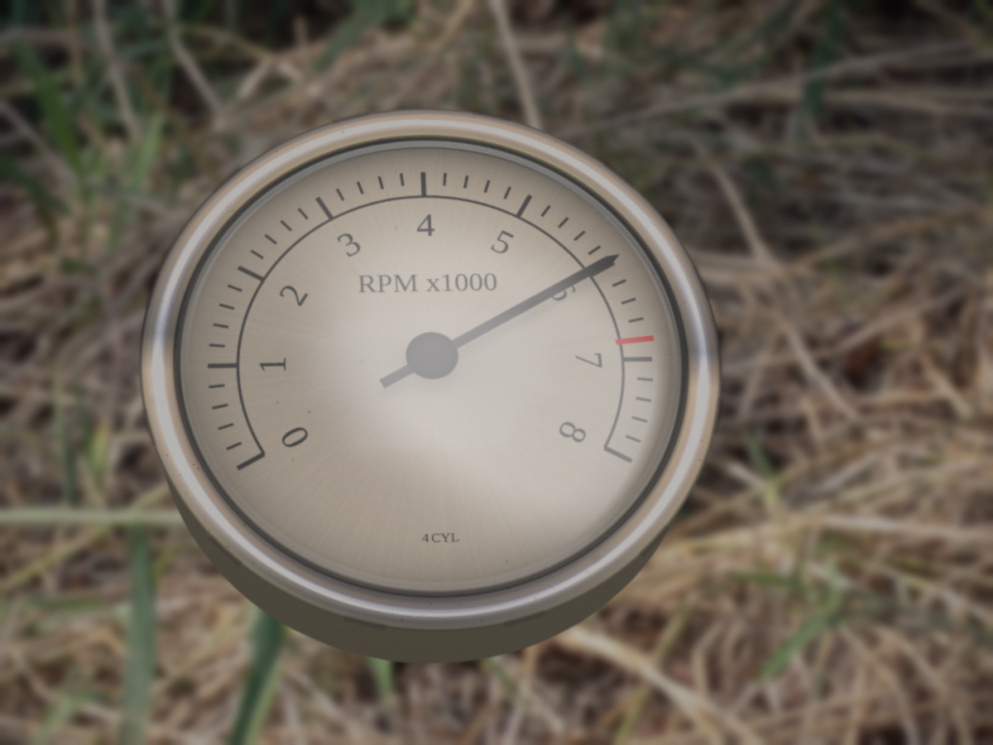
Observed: 6000 (rpm)
